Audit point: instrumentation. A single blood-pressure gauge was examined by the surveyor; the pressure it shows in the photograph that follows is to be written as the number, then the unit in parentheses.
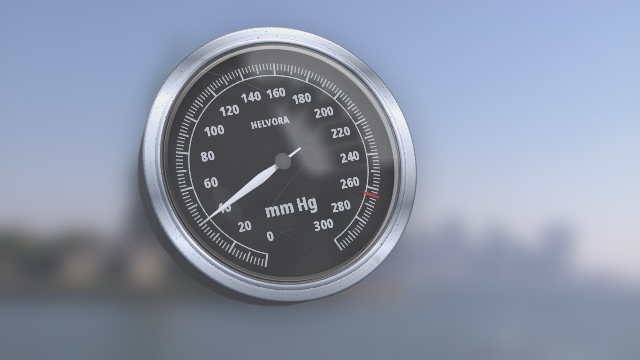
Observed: 40 (mmHg)
